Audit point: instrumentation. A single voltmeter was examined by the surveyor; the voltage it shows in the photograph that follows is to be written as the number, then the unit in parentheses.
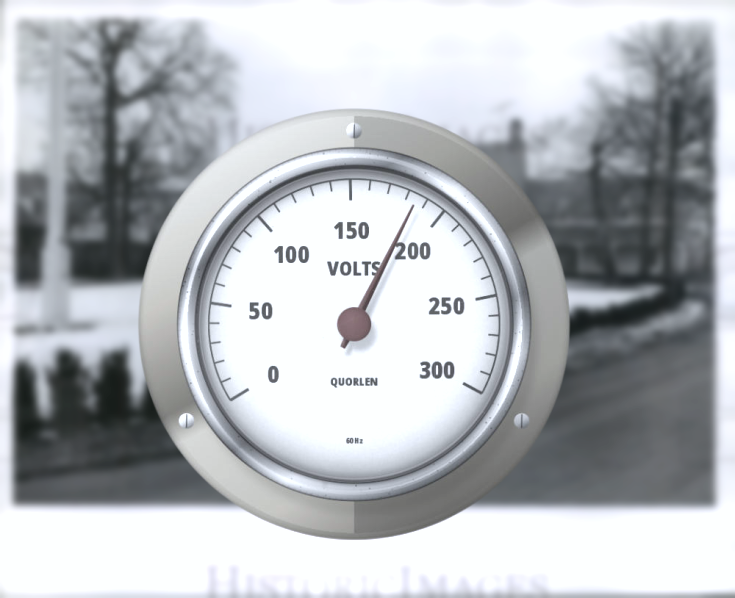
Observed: 185 (V)
